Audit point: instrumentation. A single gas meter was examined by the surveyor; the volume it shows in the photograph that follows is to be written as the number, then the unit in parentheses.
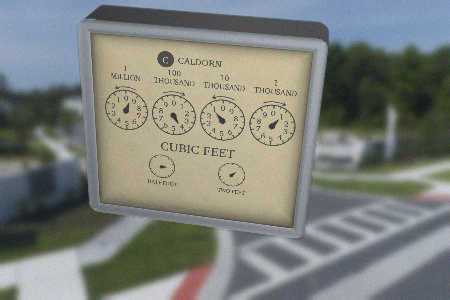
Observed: 941100 (ft³)
